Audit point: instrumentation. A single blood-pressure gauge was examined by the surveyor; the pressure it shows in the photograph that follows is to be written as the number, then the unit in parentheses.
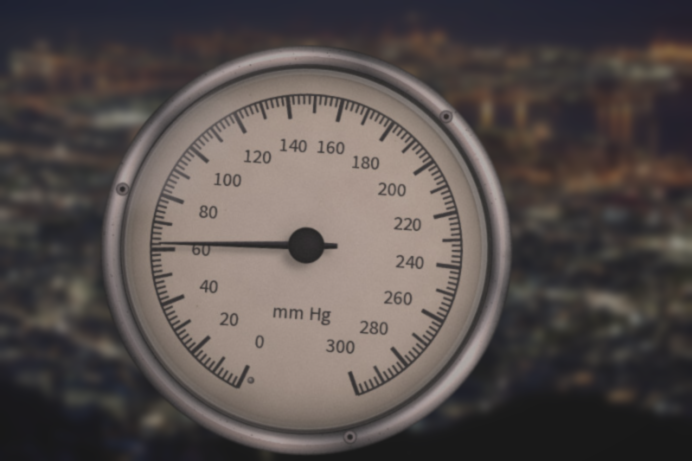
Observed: 62 (mmHg)
